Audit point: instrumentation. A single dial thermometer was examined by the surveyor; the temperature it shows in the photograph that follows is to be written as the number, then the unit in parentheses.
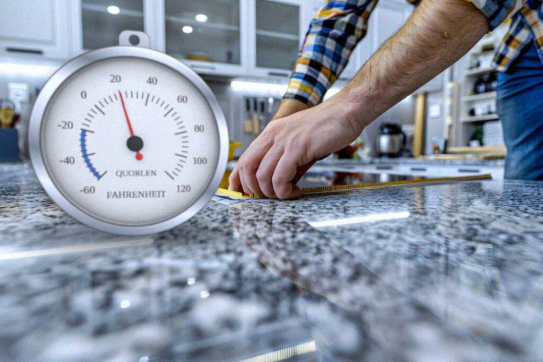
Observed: 20 (°F)
